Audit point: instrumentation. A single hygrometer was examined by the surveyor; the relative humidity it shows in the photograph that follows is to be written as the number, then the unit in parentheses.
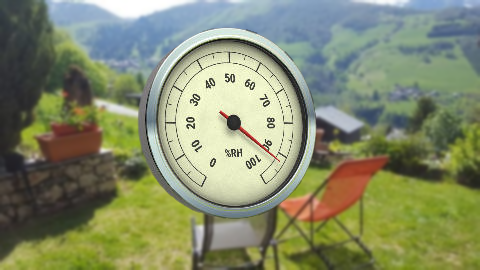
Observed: 92.5 (%)
